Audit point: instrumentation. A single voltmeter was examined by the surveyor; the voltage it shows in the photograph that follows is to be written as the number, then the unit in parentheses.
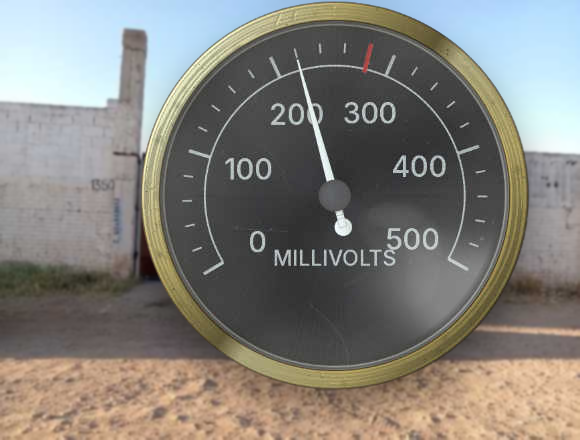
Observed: 220 (mV)
